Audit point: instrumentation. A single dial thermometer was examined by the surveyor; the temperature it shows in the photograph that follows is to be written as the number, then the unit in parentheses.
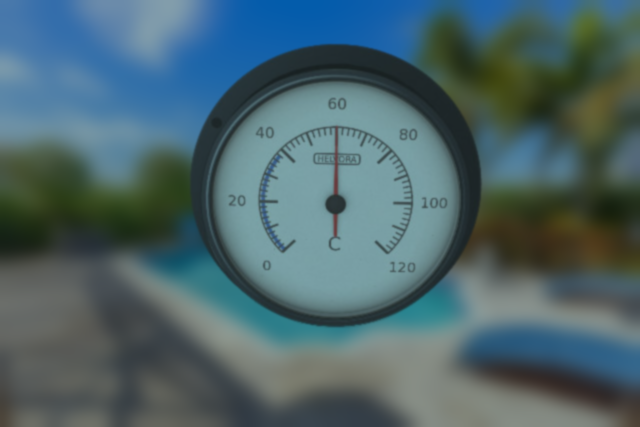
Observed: 60 (°C)
